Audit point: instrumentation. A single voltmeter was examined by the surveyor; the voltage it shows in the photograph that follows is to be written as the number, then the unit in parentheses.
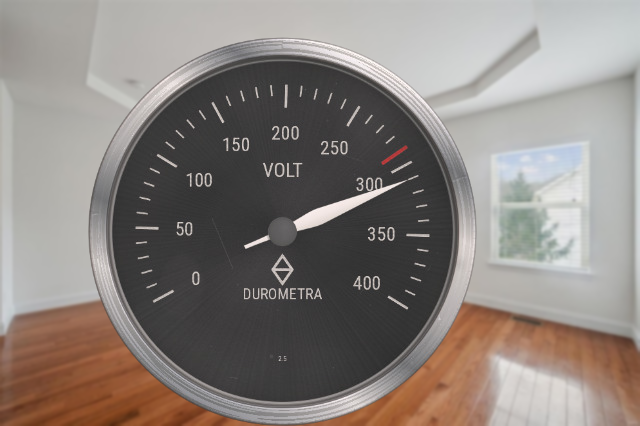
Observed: 310 (V)
